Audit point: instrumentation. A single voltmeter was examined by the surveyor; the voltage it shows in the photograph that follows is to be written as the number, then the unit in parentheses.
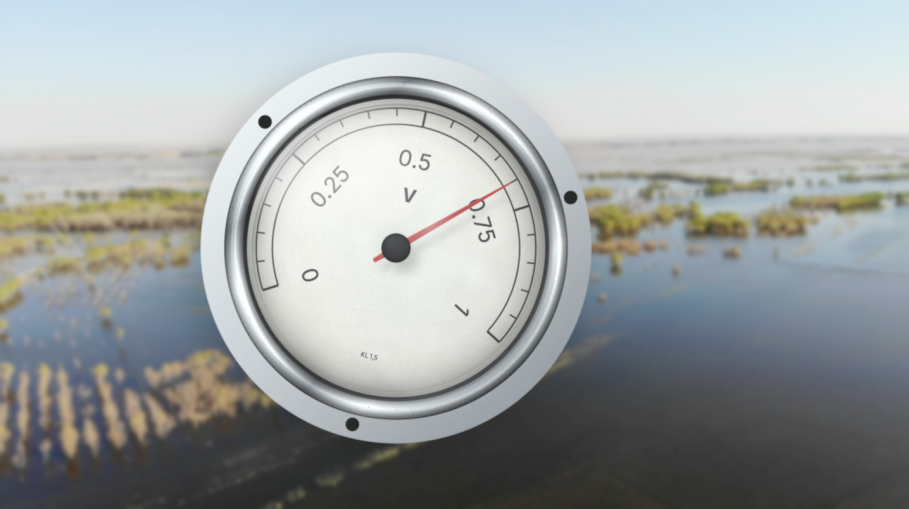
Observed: 0.7 (V)
